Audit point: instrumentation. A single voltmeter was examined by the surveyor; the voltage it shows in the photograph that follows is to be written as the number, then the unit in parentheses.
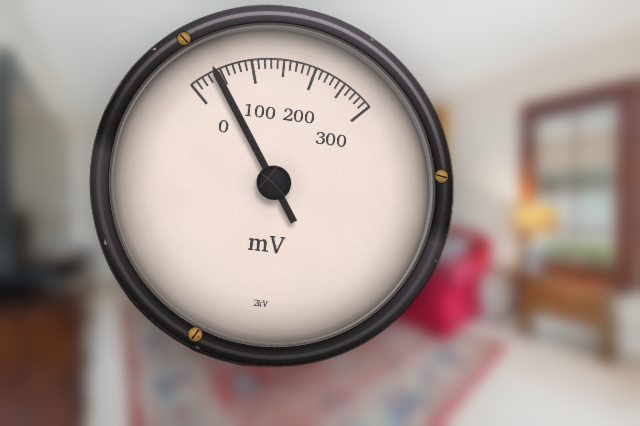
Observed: 40 (mV)
